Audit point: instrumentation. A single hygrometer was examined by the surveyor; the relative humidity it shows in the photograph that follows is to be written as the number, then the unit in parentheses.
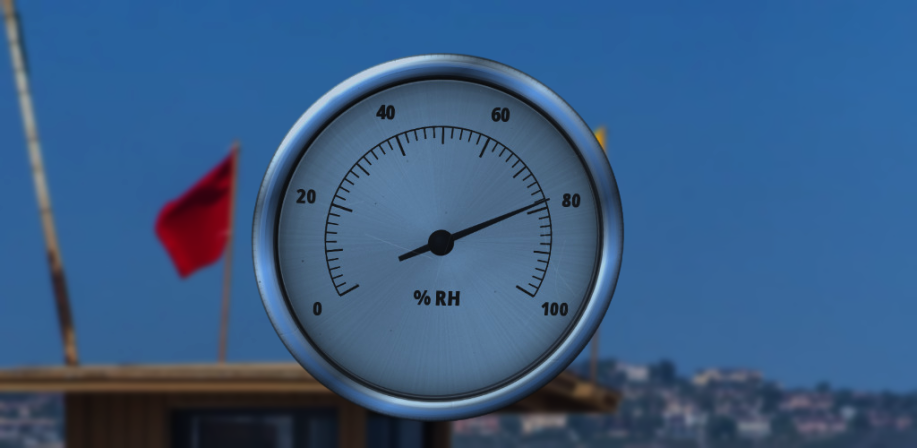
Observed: 78 (%)
